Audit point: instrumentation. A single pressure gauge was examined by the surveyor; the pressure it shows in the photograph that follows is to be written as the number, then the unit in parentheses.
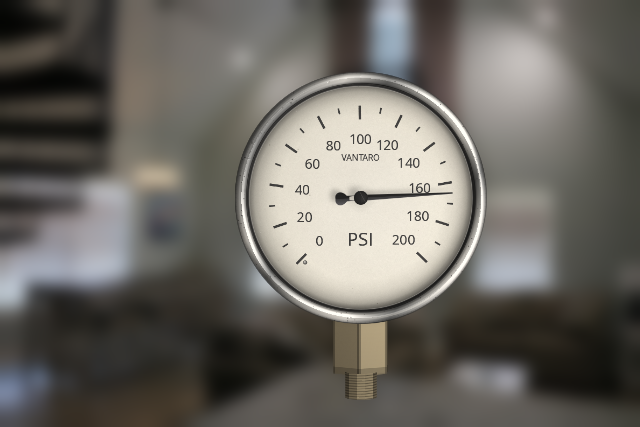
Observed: 165 (psi)
